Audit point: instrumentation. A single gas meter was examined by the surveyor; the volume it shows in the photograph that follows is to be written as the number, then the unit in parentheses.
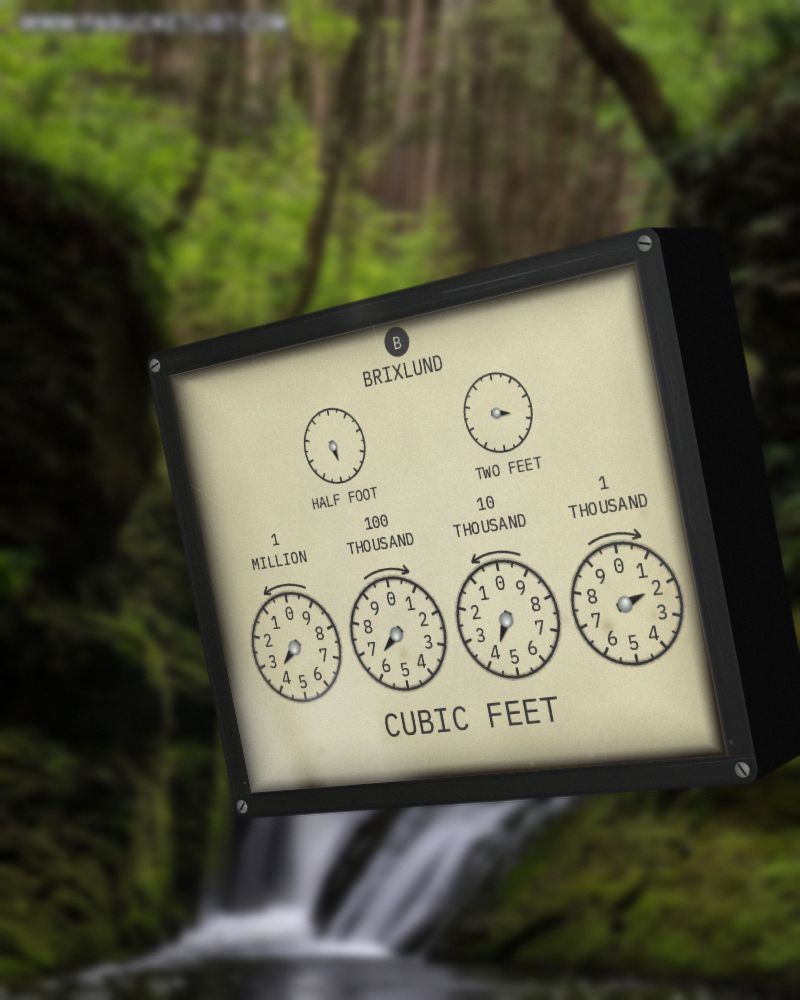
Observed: 364200 (ft³)
